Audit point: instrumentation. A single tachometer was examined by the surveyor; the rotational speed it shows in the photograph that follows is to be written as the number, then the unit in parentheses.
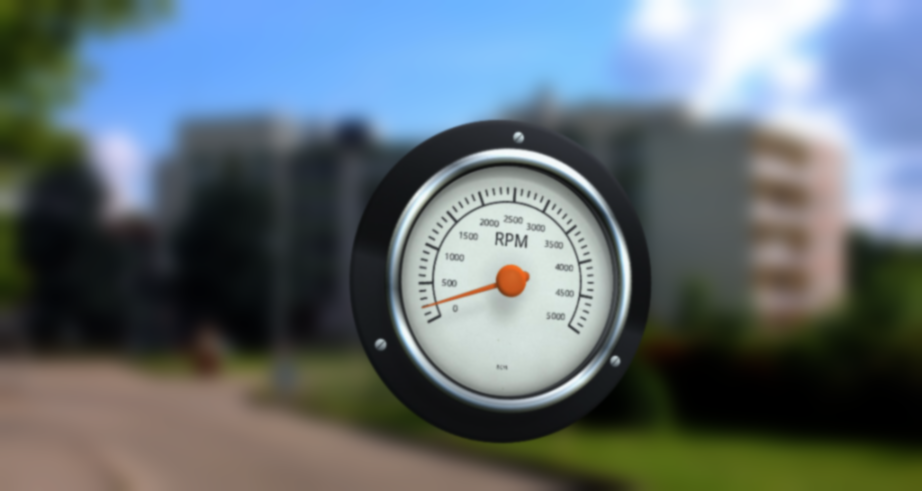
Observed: 200 (rpm)
